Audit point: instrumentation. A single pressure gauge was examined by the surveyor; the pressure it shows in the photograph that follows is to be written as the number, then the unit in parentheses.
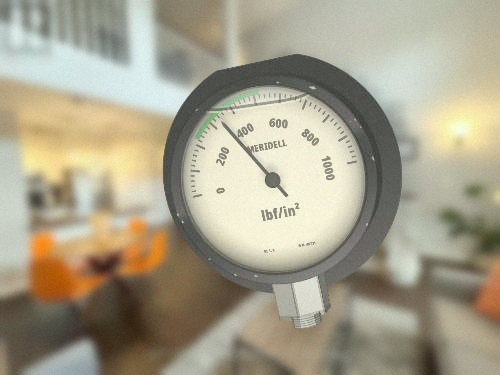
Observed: 340 (psi)
